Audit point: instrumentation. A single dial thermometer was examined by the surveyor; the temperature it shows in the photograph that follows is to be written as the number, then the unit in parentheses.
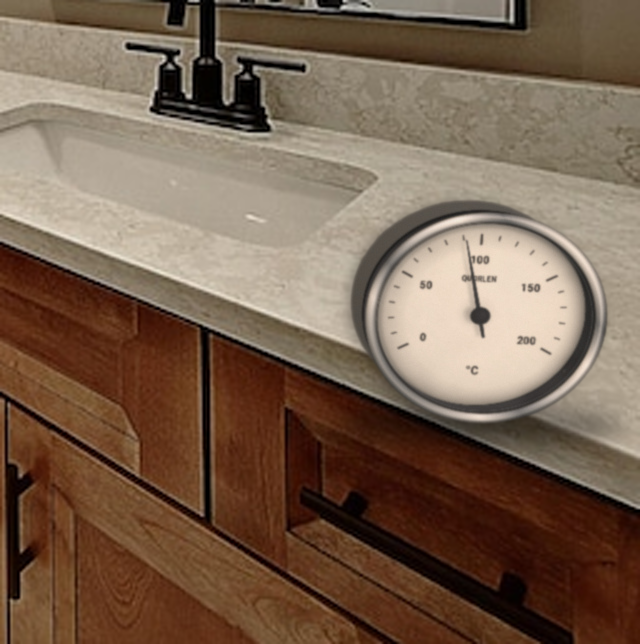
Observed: 90 (°C)
